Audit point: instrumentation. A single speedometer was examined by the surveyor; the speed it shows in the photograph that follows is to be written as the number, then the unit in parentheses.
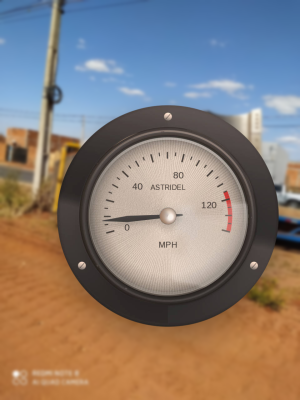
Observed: 7.5 (mph)
